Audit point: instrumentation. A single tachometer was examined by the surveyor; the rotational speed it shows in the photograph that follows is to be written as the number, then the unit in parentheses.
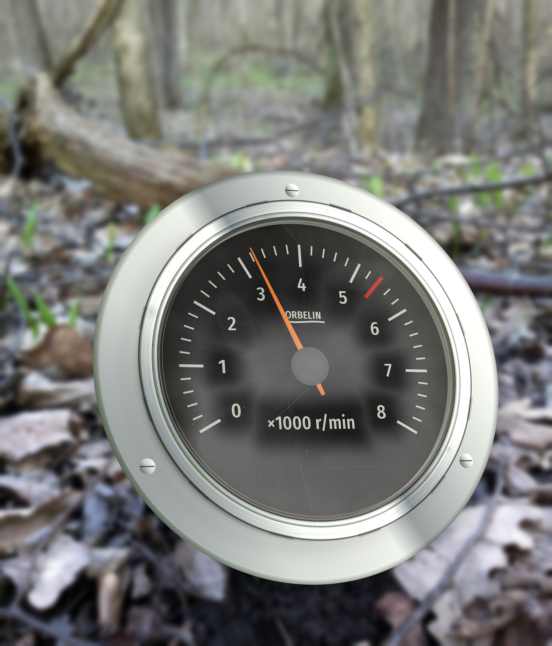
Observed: 3200 (rpm)
